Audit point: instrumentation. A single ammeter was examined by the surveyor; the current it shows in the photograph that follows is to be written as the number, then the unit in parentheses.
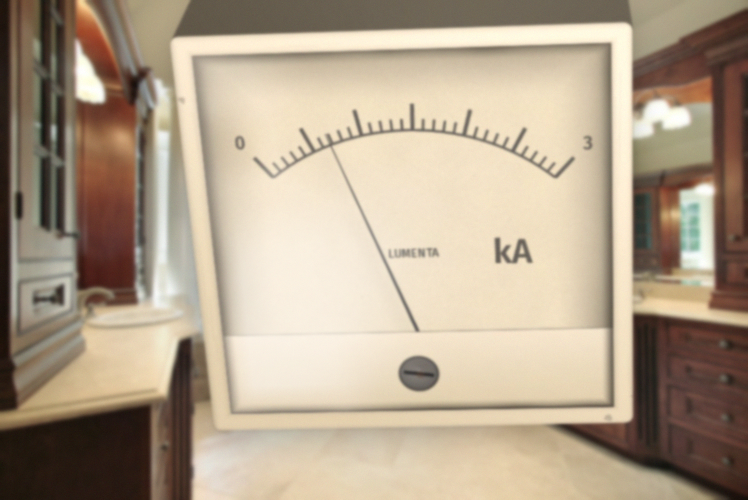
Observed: 0.7 (kA)
